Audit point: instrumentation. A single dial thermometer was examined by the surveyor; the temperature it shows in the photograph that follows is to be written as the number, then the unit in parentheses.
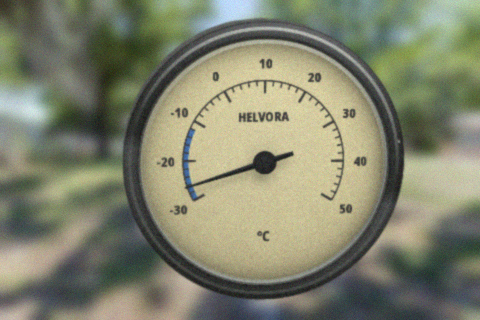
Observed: -26 (°C)
